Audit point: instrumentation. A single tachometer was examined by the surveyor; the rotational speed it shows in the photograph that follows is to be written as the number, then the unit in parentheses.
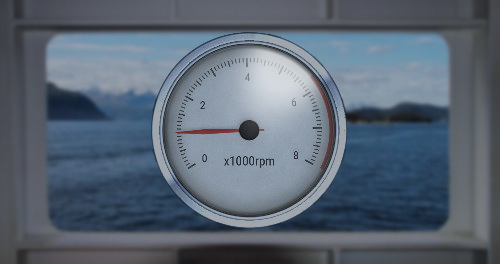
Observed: 1000 (rpm)
